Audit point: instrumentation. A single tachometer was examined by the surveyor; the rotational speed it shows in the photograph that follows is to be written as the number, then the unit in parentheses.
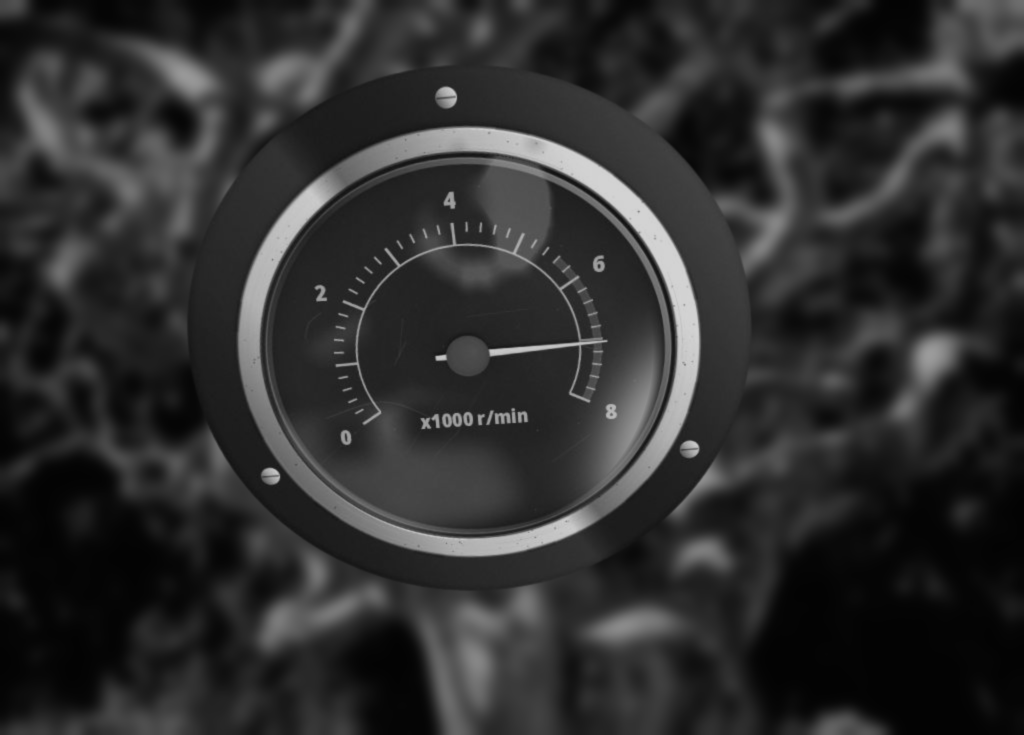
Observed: 7000 (rpm)
